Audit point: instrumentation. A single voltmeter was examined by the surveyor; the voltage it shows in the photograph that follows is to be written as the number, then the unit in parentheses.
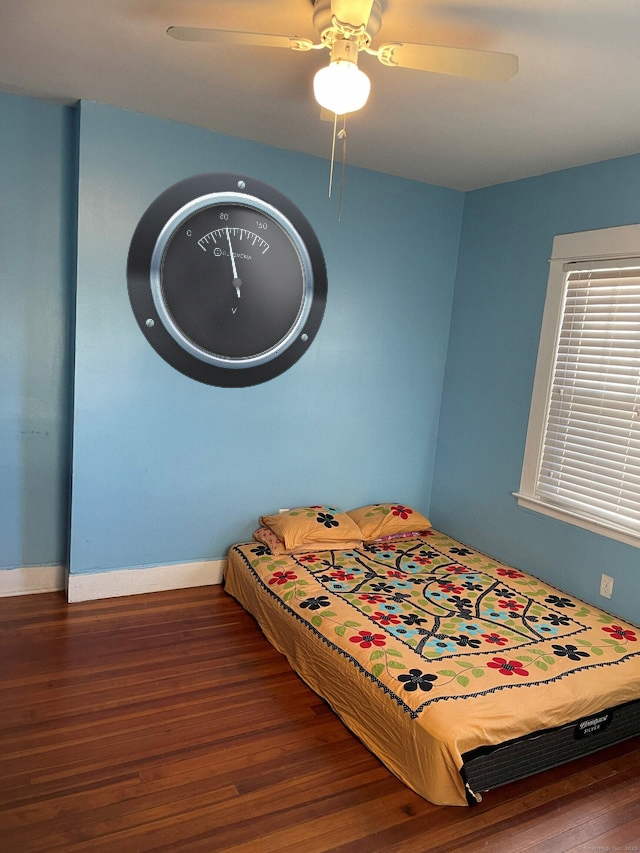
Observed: 80 (V)
